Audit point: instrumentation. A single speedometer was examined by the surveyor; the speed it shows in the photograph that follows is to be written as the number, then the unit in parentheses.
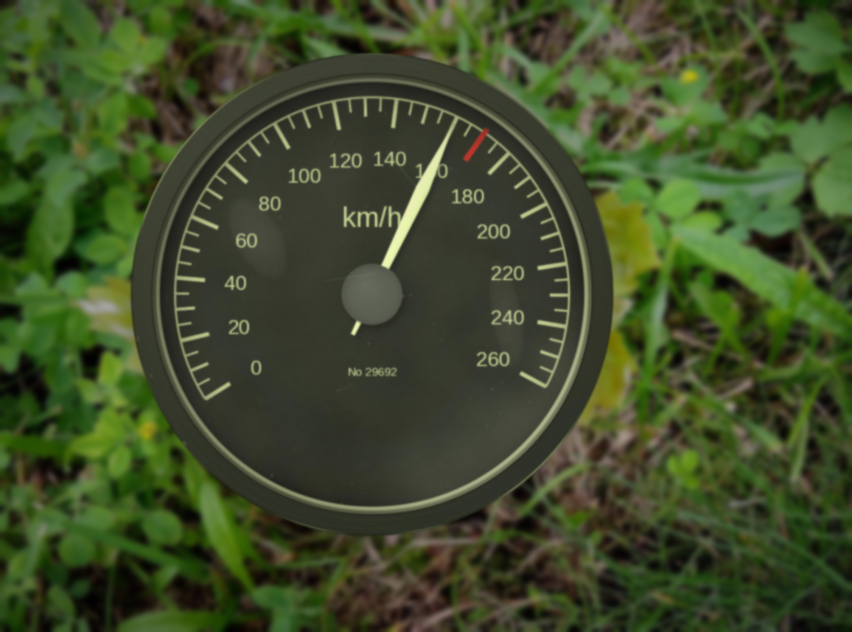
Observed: 160 (km/h)
